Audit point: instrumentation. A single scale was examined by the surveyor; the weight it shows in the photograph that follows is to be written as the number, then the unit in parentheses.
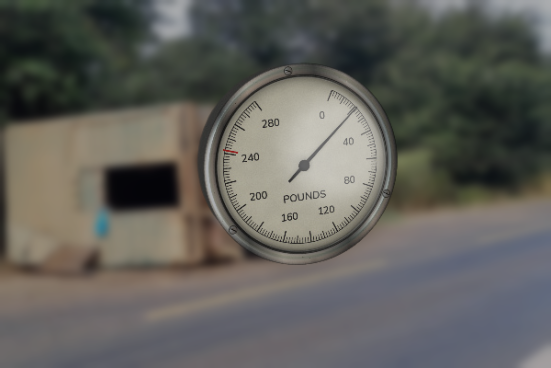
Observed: 20 (lb)
